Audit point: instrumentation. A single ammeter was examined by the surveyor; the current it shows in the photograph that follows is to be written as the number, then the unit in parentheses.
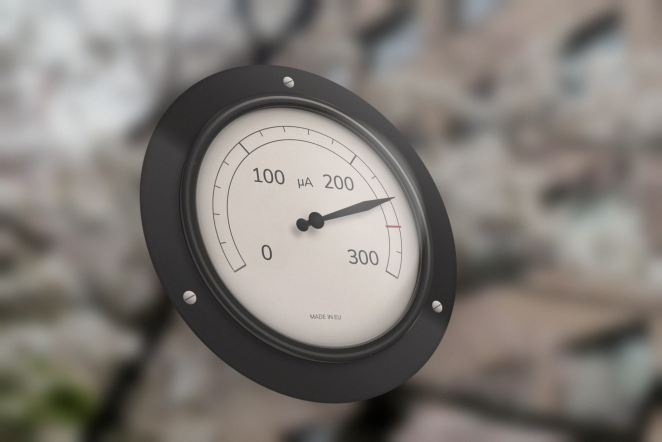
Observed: 240 (µA)
